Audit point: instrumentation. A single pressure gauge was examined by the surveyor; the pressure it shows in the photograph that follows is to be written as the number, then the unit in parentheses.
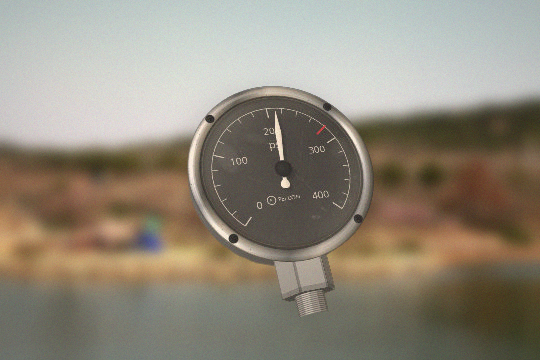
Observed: 210 (psi)
